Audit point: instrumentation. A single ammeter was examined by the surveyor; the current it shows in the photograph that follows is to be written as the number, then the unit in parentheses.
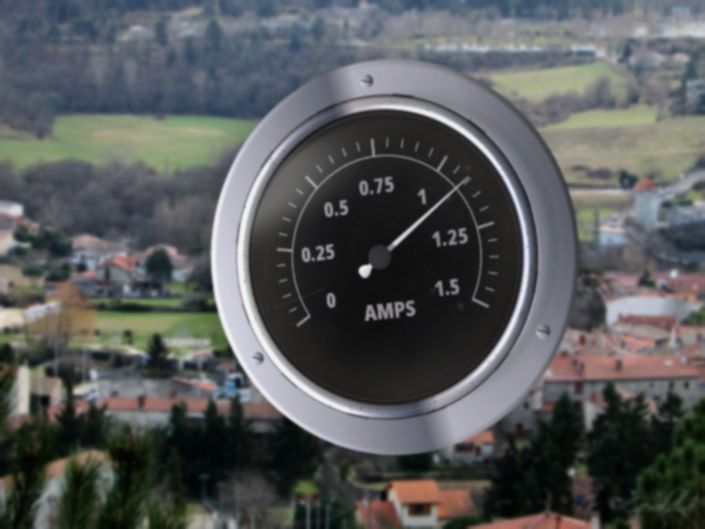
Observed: 1.1 (A)
